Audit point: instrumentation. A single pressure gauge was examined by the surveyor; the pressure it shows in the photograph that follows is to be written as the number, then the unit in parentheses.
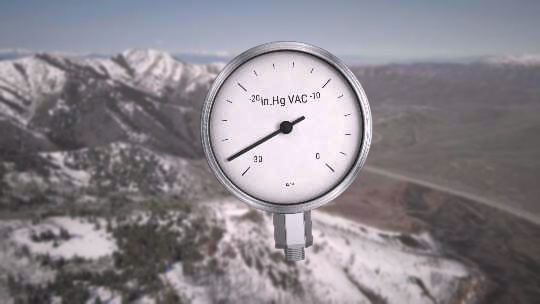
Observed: -28 (inHg)
